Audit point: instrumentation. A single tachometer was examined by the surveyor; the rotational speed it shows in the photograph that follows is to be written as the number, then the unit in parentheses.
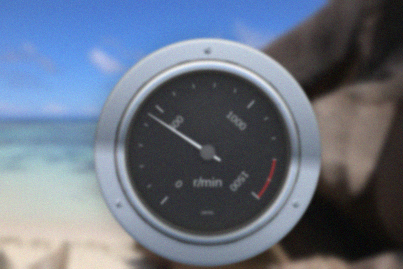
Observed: 450 (rpm)
